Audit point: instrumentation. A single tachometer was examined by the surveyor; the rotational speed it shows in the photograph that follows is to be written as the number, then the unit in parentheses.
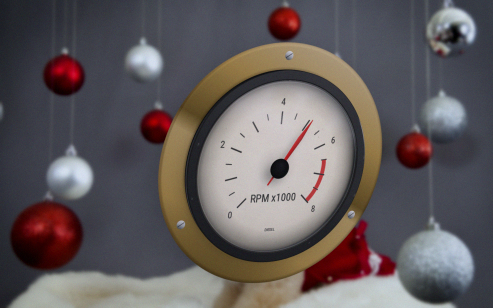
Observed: 5000 (rpm)
